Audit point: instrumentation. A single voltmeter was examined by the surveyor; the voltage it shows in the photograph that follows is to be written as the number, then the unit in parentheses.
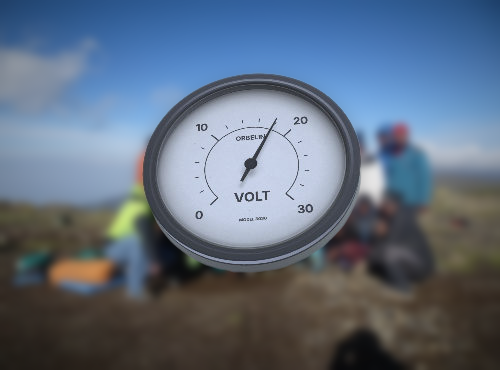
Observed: 18 (V)
